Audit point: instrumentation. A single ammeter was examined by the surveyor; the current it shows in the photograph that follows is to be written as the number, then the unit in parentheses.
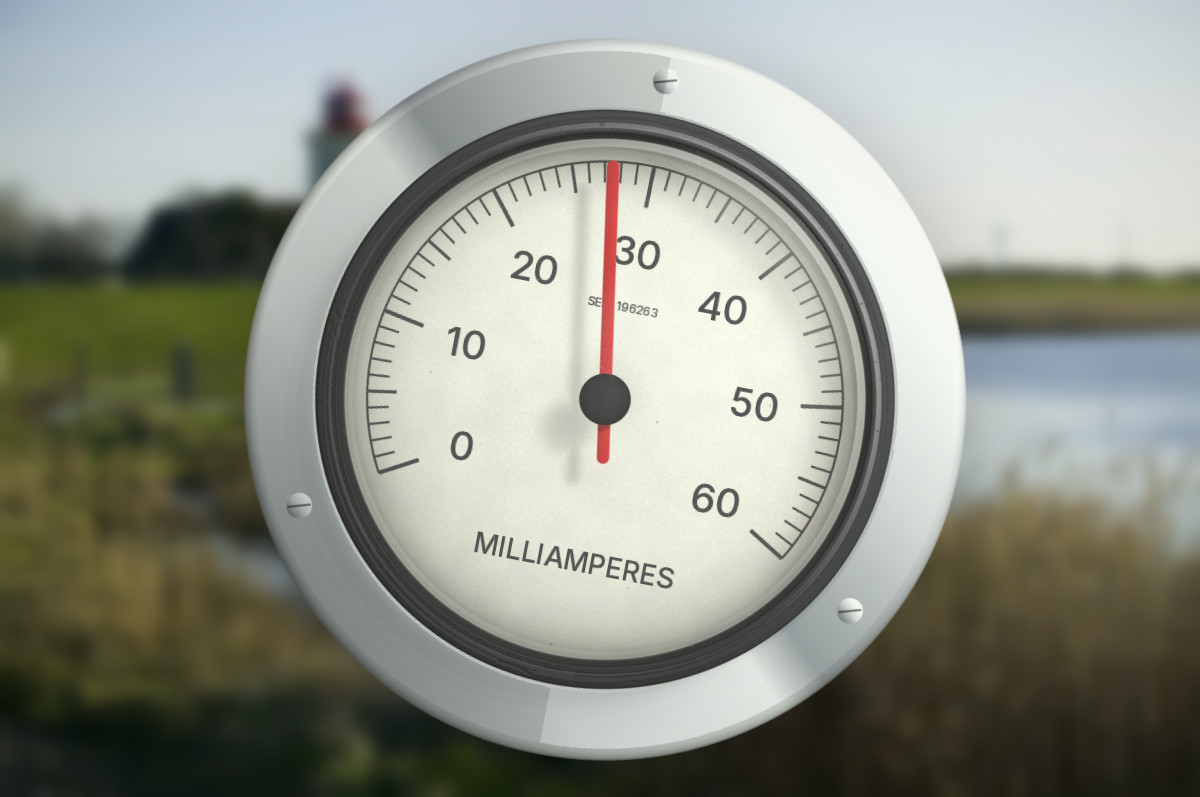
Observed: 27.5 (mA)
